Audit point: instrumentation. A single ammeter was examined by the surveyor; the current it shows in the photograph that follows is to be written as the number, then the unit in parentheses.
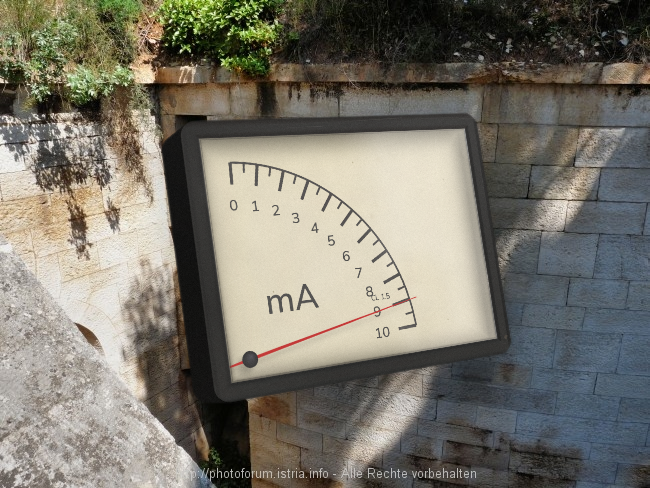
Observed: 9 (mA)
